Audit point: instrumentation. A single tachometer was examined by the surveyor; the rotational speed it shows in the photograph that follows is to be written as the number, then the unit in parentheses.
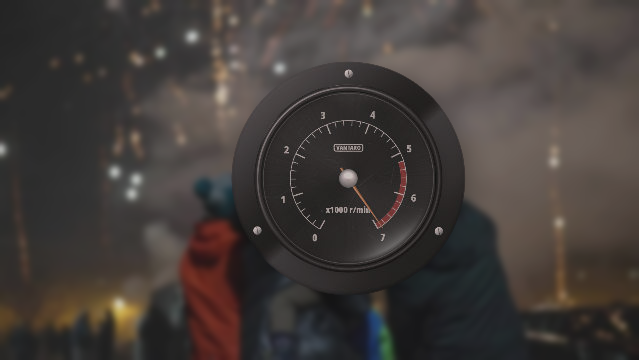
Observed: 6900 (rpm)
